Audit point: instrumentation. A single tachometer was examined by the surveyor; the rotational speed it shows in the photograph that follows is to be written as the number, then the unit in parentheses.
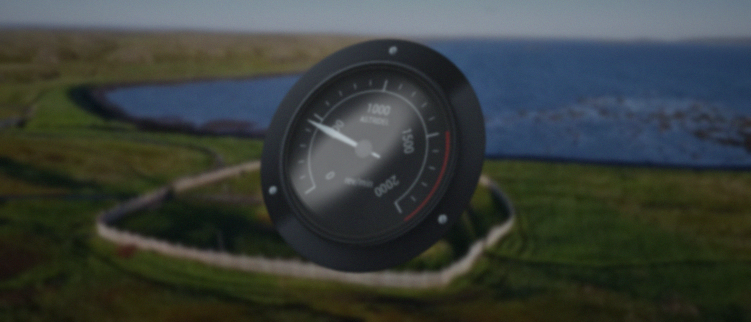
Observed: 450 (rpm)
